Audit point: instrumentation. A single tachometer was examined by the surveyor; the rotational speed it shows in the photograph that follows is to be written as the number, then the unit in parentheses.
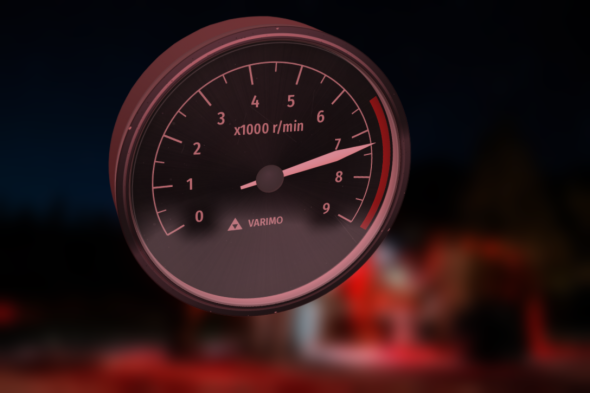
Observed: 7250 (rpm)
